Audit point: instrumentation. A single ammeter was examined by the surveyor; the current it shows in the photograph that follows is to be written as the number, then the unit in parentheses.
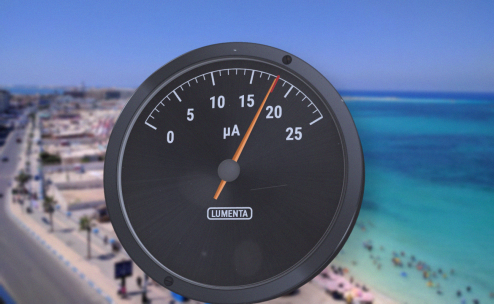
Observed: 18 (µA)
